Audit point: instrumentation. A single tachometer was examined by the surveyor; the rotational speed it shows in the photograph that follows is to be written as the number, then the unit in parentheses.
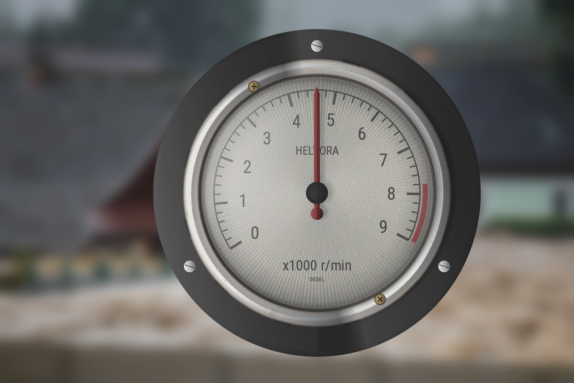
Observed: 4600 (rpm)
